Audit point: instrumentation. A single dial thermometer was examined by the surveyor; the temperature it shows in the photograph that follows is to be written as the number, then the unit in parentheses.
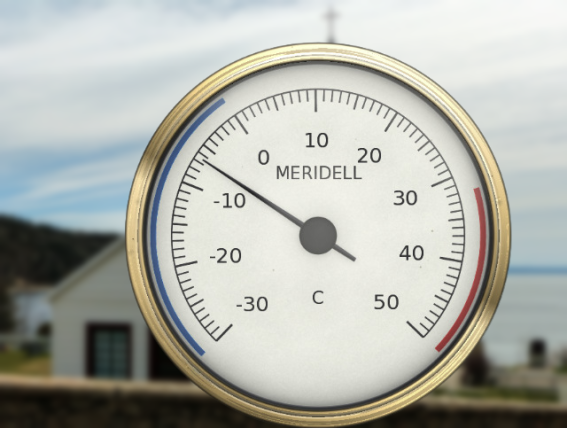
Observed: -6.5 (°C)
